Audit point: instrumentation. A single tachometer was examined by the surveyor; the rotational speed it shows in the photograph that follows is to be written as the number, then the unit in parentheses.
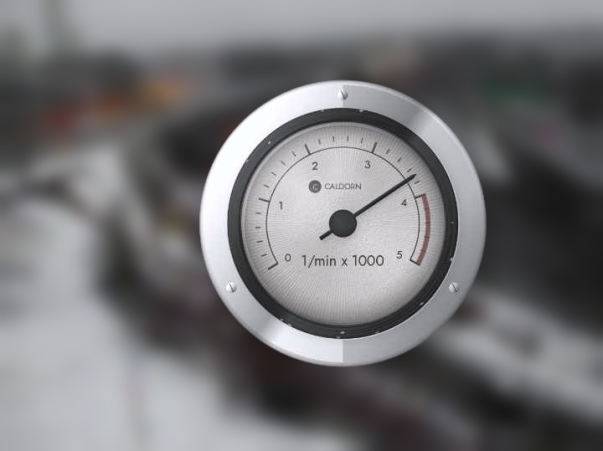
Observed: 3700 (rpm)
